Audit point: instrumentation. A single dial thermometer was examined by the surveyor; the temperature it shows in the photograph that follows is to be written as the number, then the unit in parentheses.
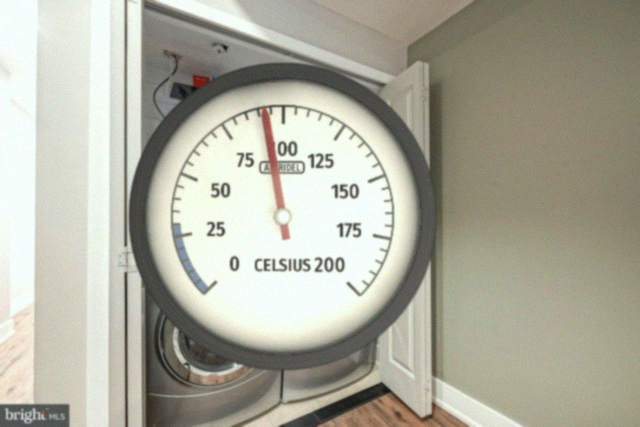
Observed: 92.5 (°C)
